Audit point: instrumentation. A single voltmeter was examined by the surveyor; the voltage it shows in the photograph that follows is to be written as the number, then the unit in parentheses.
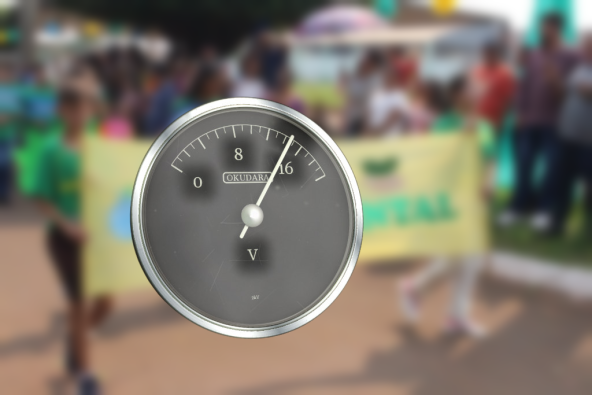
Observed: 14.5 (V)
